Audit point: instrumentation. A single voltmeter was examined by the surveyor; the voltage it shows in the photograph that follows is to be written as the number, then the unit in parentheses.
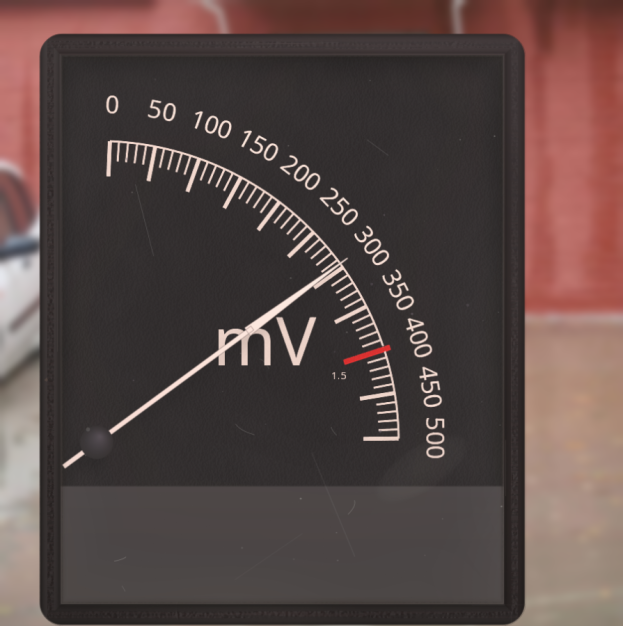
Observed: 295 (mV)
